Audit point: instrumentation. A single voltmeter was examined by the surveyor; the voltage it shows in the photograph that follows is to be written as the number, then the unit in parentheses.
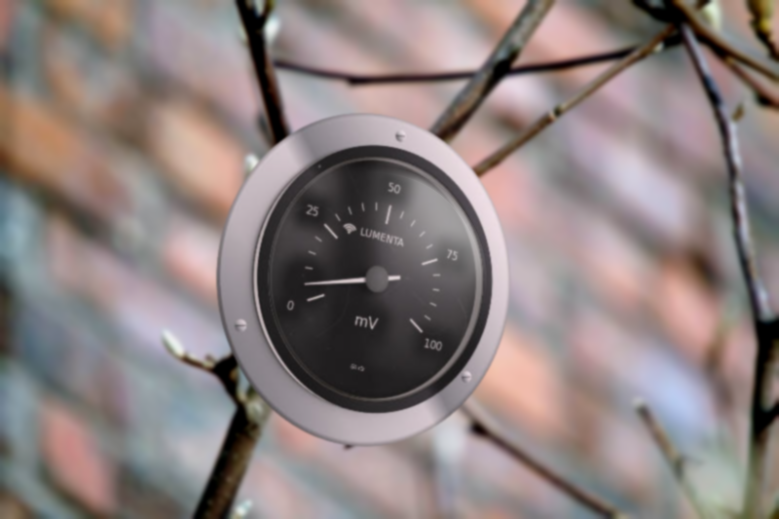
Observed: 5 (mV)
